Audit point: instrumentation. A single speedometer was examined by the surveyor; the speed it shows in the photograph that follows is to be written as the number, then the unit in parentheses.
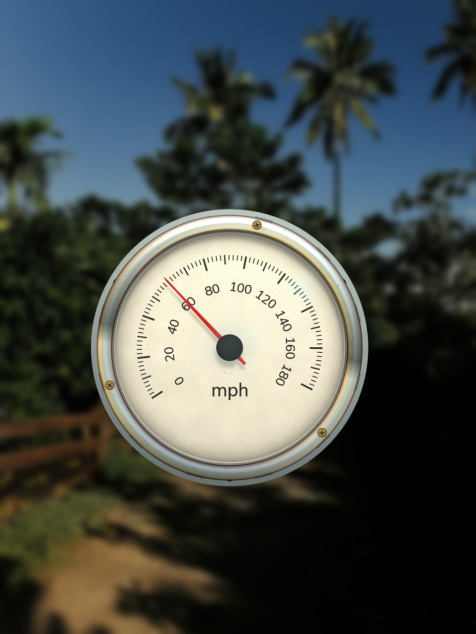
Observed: 60 (mph)
